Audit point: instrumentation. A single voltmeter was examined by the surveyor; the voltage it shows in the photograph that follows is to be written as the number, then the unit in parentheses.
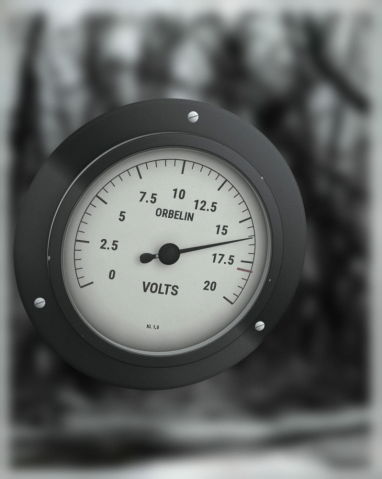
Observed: 16 (V)
